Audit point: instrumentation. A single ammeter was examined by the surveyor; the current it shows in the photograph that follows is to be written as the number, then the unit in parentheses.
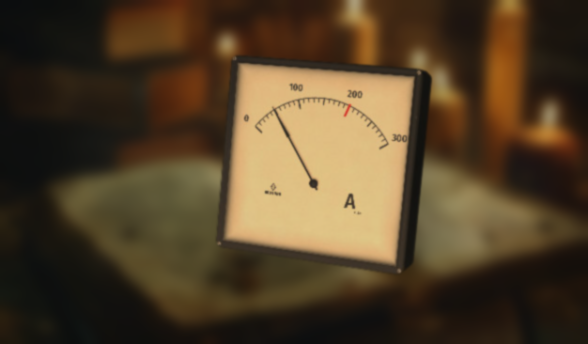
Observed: 50 (A)
